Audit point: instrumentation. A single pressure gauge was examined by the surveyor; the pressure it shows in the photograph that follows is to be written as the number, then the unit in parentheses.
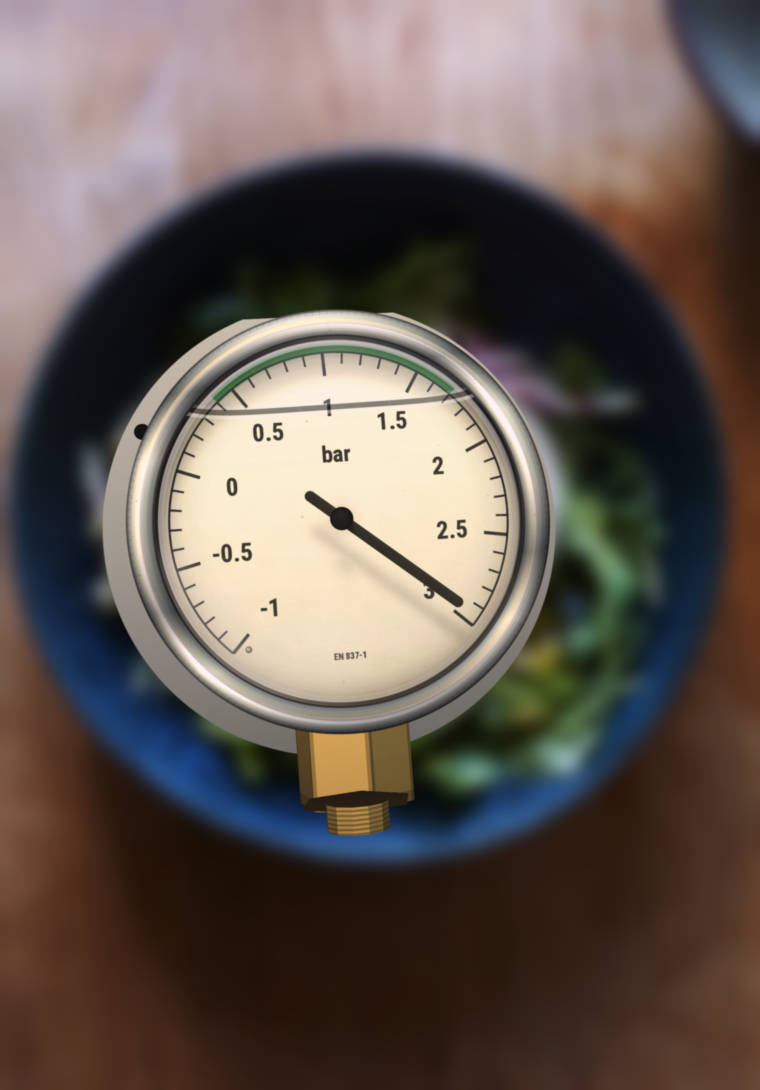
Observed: 2.95 (bar)
